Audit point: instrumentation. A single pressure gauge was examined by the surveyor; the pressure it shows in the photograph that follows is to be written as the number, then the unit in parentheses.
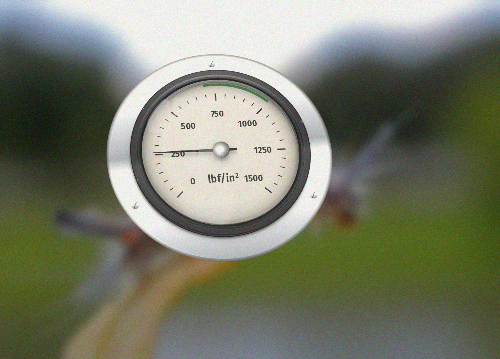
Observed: 250 (psi)
